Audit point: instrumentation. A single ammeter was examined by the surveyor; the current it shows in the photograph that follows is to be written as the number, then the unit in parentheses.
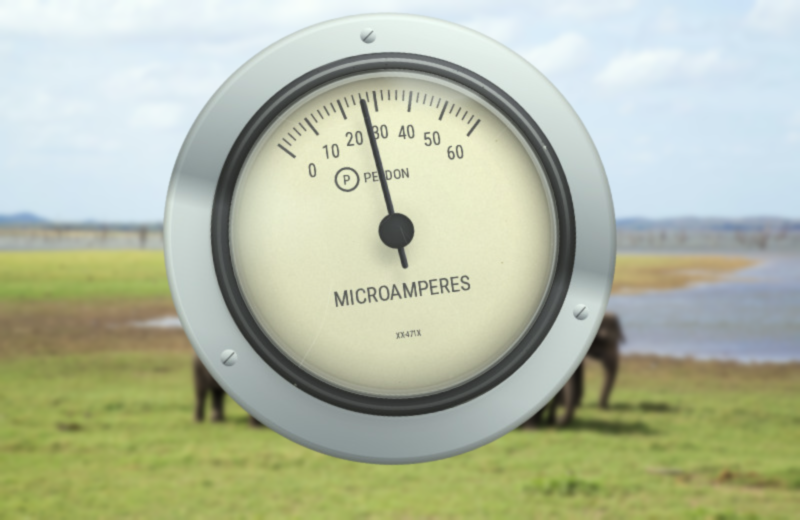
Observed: 26 (µA)
